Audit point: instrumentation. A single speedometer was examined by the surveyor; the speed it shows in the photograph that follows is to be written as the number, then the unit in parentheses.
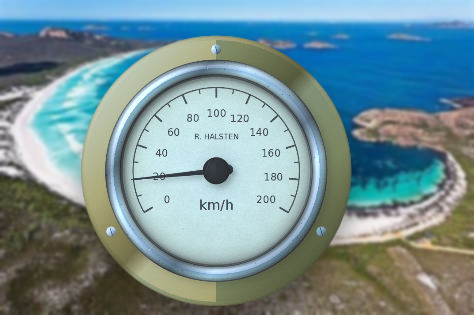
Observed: 20 (km/h)
